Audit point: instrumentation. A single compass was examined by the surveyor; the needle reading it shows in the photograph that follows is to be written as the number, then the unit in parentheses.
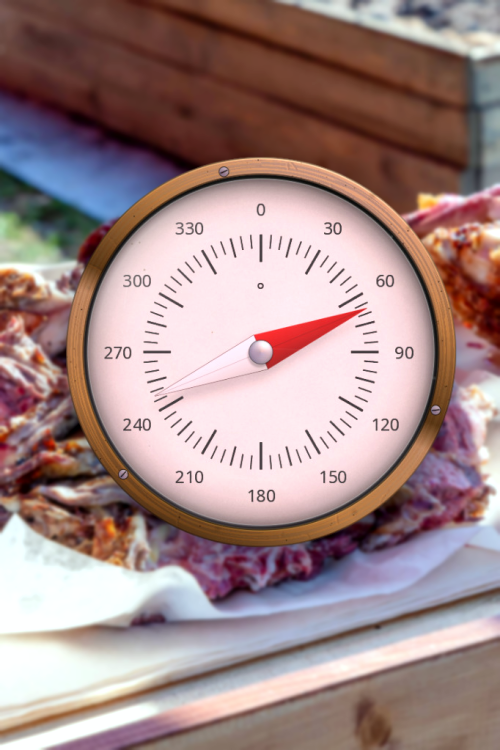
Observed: 67.5 (°)
